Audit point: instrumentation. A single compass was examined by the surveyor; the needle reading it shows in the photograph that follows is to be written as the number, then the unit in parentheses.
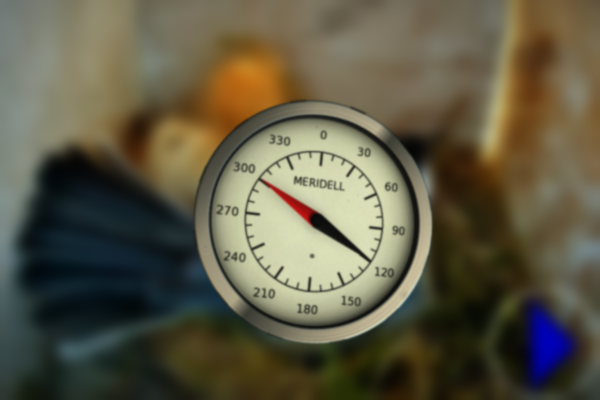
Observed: 300 (°)
